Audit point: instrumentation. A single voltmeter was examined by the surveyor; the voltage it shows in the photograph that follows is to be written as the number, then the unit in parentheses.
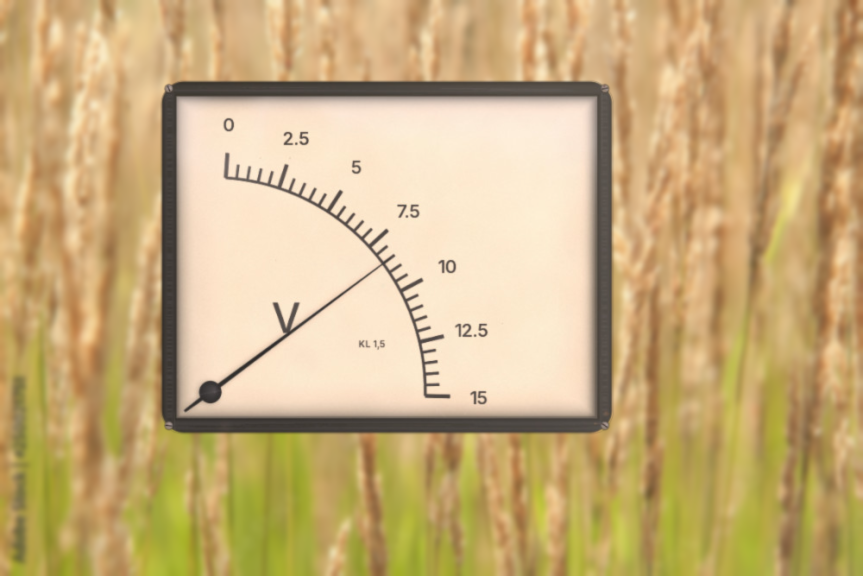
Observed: 8.5 (V)
